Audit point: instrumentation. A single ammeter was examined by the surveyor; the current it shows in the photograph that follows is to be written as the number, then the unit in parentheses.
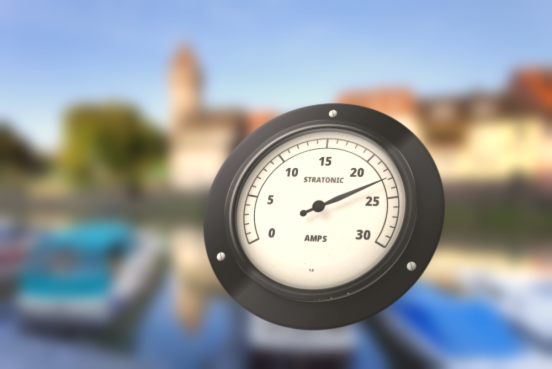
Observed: 23 (A)
